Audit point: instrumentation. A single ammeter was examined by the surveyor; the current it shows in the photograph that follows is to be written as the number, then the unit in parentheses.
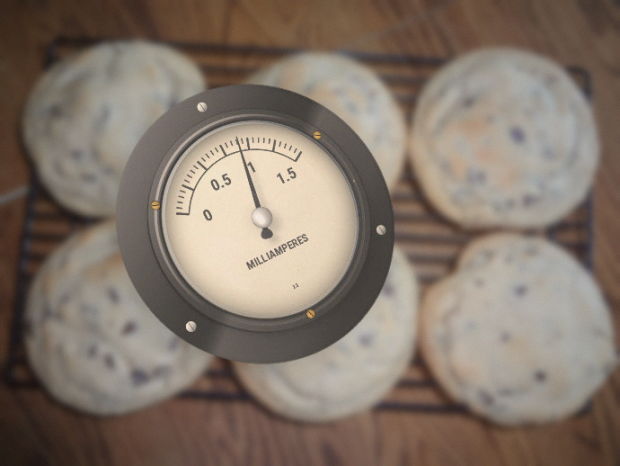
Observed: 0.9 (mA)
